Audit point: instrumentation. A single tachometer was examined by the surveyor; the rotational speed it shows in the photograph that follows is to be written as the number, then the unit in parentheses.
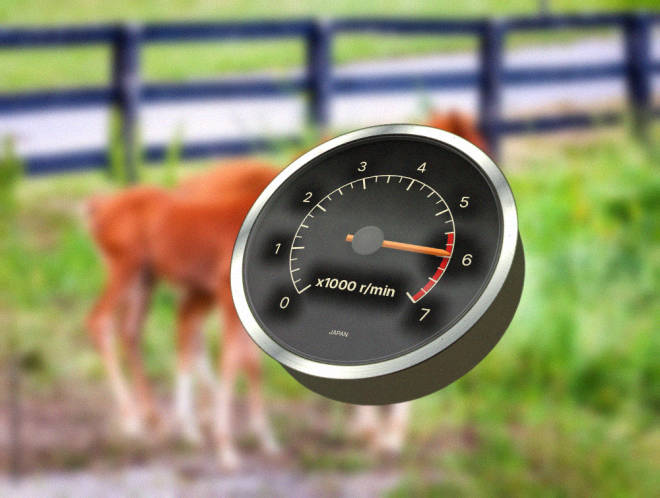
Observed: 6000 (rpm)
